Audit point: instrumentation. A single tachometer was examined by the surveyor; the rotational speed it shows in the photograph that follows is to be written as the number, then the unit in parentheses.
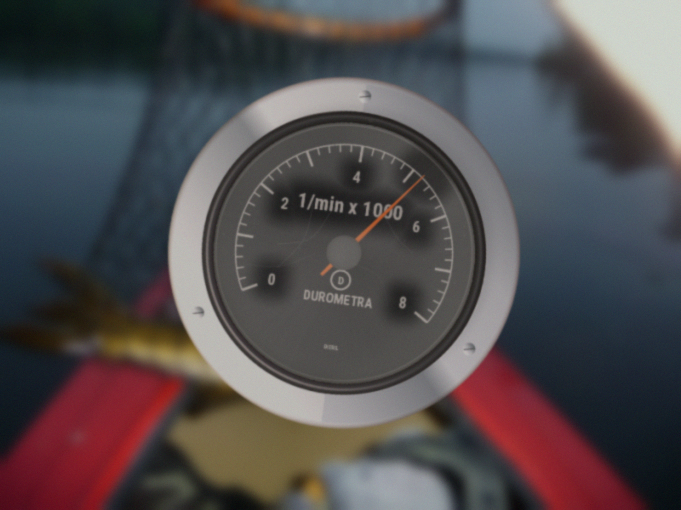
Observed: 5200 (rpm)
